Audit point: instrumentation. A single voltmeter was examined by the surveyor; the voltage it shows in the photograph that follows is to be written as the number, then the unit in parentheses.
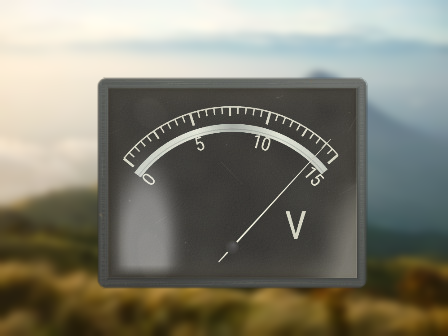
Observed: 14 (V)
